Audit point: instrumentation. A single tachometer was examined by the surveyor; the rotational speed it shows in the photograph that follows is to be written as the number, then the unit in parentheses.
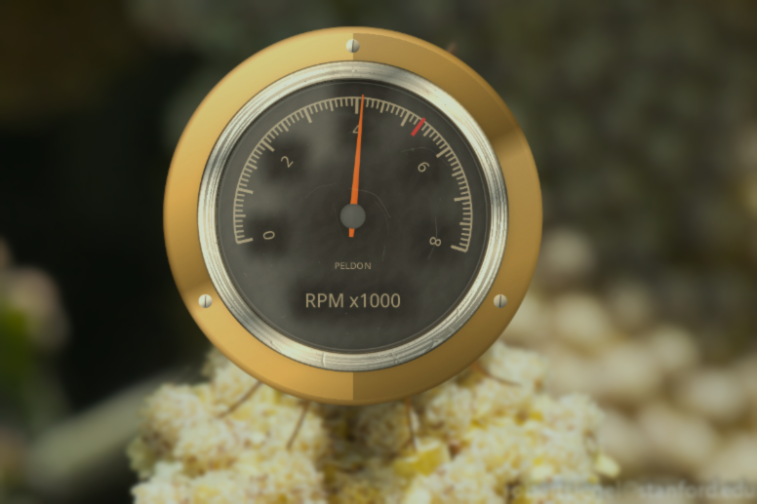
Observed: 4100 (rpm)
